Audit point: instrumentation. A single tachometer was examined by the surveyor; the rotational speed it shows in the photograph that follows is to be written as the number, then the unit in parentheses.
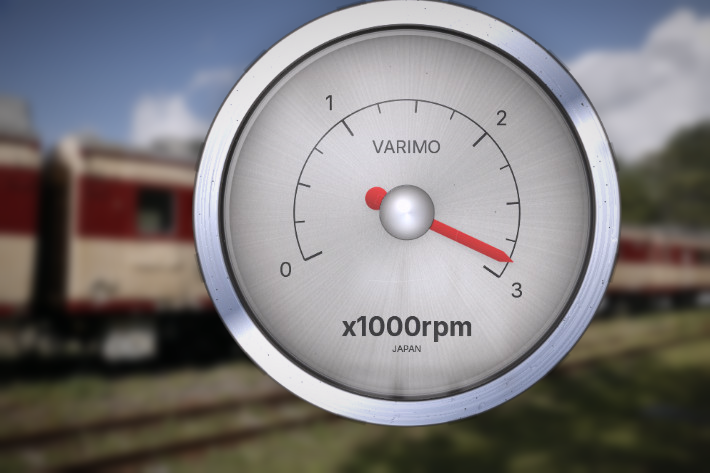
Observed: 2875 (rpm)
